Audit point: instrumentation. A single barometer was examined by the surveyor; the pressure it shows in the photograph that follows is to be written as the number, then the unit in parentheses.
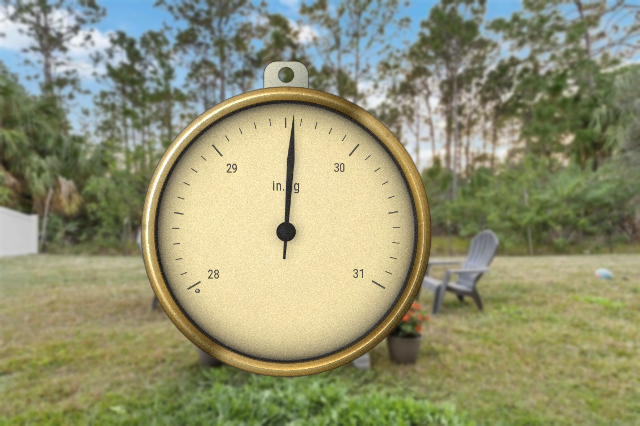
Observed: 29.55 (inHg)
